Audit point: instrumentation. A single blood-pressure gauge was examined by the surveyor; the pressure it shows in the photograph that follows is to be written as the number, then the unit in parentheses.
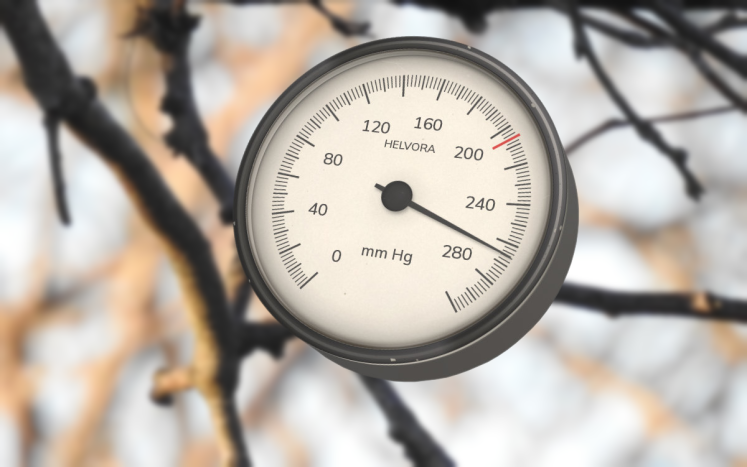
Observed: 266 (mmHg)
